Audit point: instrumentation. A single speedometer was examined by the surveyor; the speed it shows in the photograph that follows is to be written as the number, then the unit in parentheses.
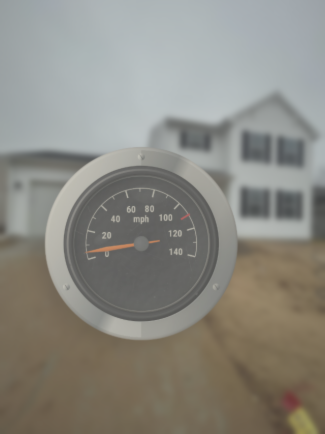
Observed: 5 (mph)
